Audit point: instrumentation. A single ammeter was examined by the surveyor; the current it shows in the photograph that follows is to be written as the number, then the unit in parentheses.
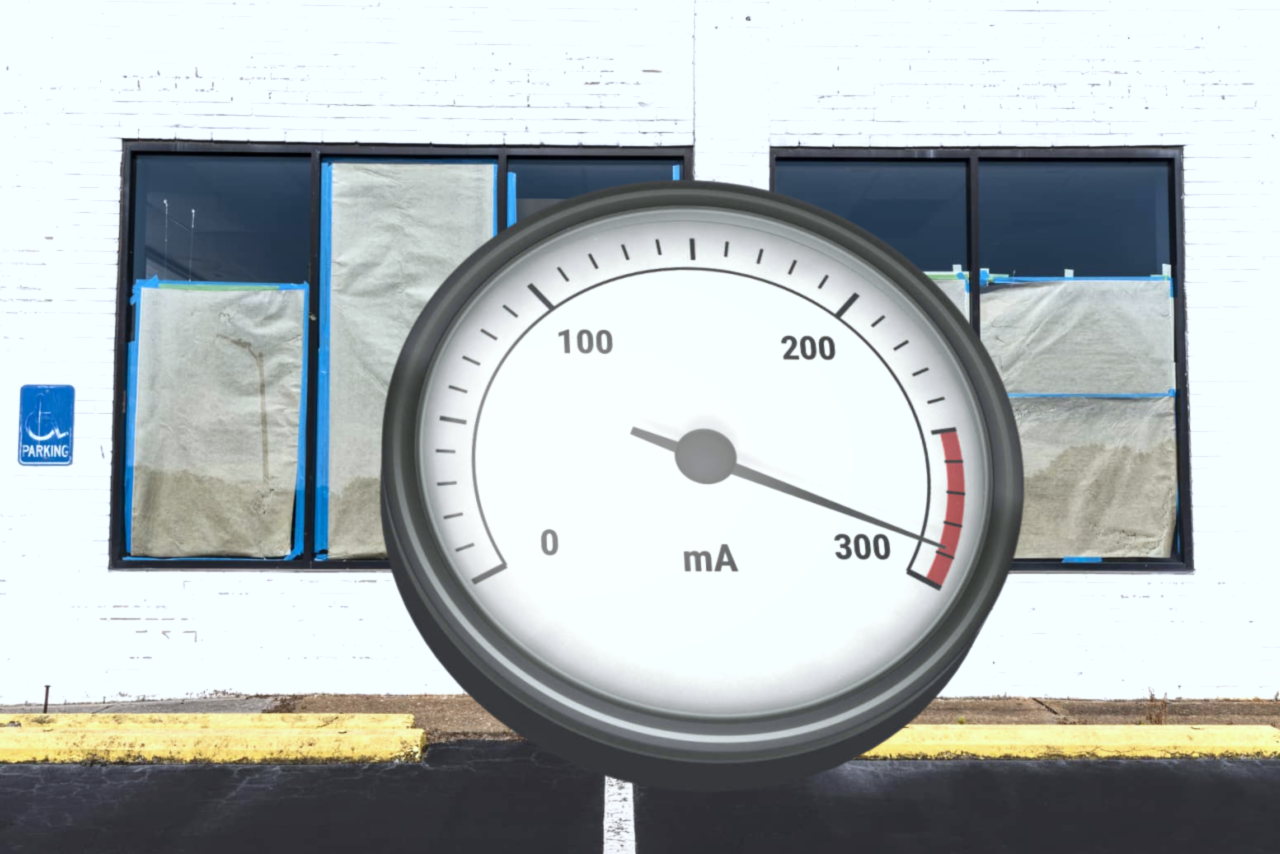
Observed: 290 (mA)
